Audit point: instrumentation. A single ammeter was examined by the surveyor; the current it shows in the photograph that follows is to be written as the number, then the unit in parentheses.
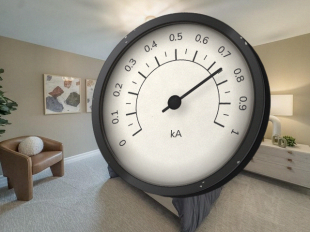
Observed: 0.75 (kA)
